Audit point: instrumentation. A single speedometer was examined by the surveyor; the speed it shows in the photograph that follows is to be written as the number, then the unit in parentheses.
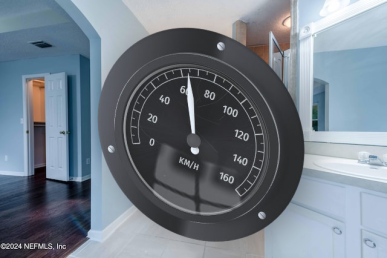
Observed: 65 (km/h)
